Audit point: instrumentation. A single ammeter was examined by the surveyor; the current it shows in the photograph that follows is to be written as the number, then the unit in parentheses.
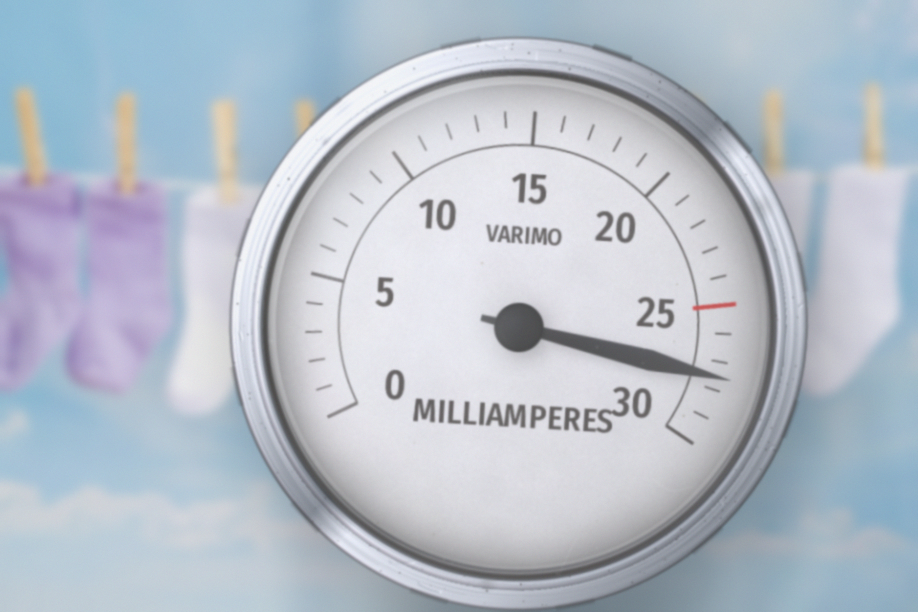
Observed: 27.5 (mA)
